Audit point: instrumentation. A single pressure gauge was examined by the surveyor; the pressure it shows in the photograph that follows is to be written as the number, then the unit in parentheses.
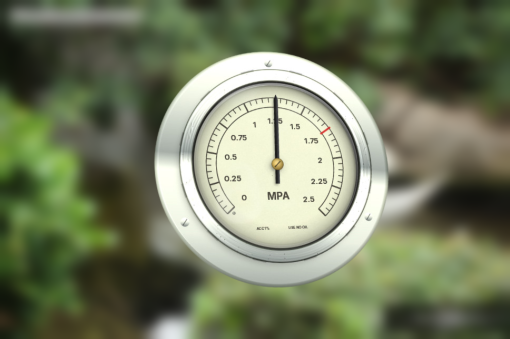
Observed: 1.25 (MPa)
